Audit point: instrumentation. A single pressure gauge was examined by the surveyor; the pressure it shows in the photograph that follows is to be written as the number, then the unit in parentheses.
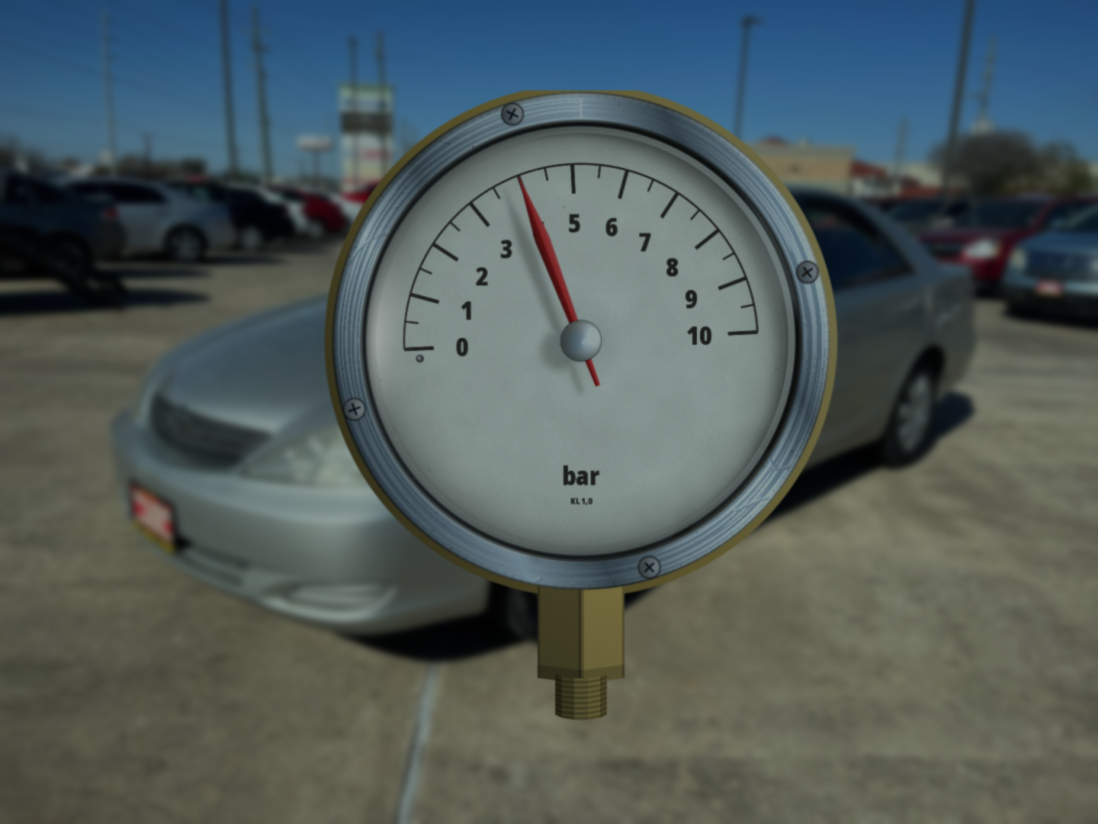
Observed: 4 (bar)
